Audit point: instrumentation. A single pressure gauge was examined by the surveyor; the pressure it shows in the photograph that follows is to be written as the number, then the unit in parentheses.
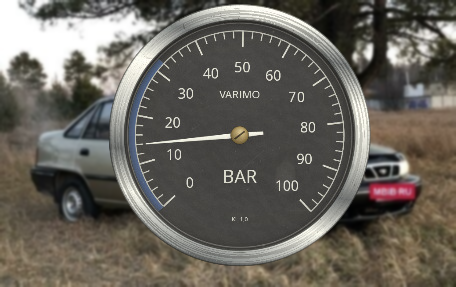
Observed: 14 (bar)
